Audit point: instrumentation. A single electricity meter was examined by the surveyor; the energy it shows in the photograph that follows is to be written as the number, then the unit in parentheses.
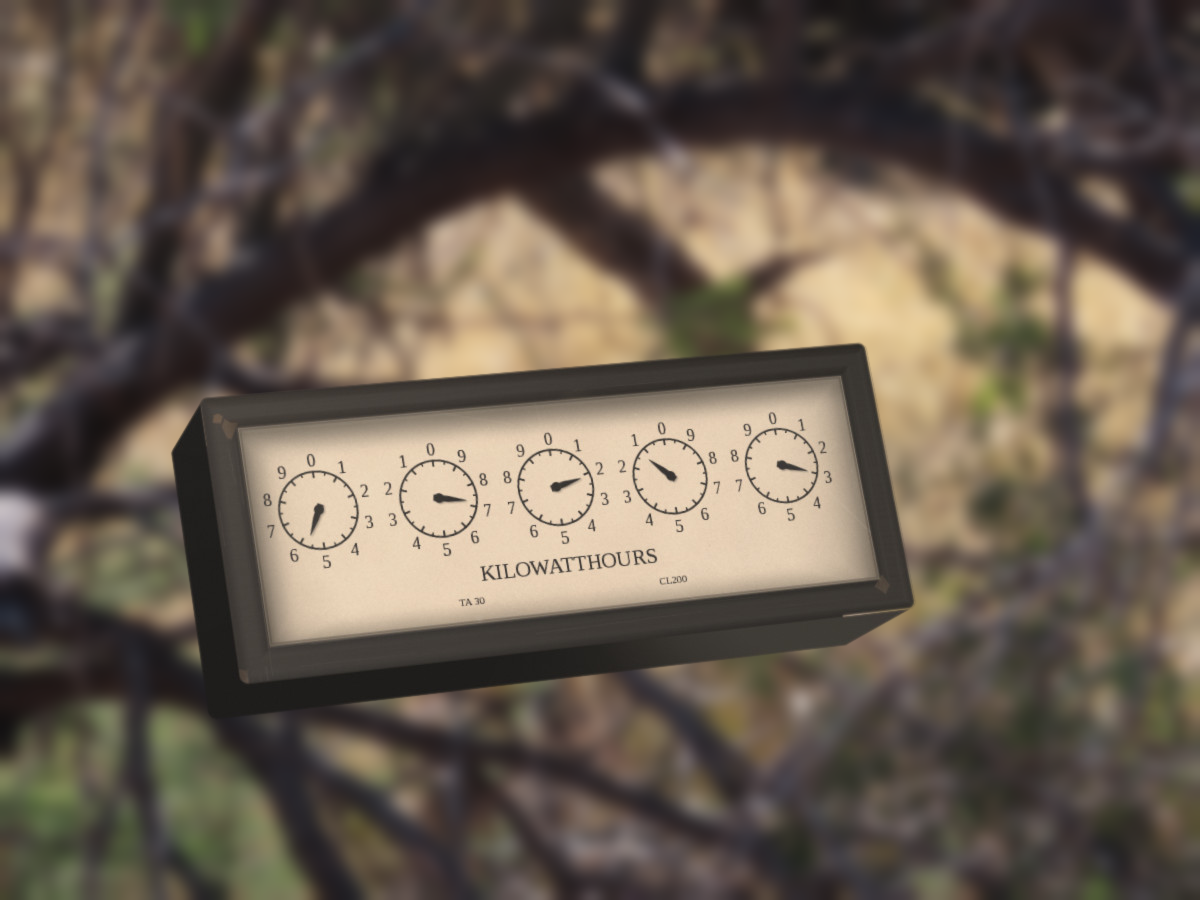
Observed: 57213 (kWh)
